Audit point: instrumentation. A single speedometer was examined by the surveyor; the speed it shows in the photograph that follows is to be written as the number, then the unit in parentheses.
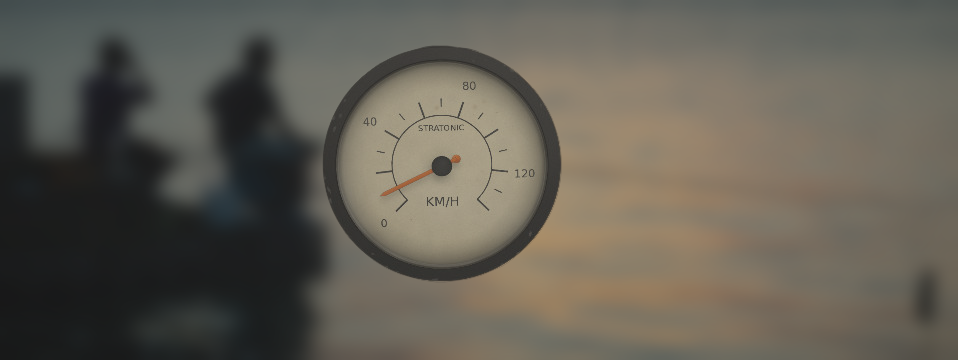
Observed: 10 (km/h)
